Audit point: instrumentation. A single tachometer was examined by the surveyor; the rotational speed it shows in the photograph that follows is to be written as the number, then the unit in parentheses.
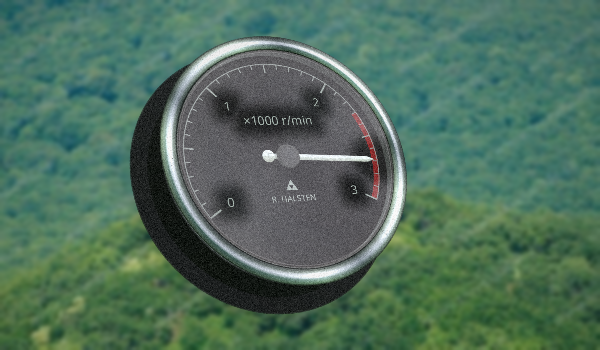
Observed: 2700 (rpm)
